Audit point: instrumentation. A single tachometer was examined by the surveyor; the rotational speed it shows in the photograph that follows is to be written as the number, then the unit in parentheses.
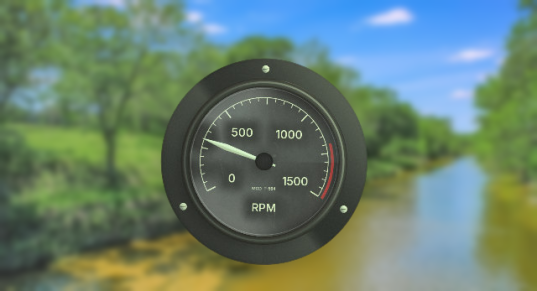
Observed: 300 (rpm)
